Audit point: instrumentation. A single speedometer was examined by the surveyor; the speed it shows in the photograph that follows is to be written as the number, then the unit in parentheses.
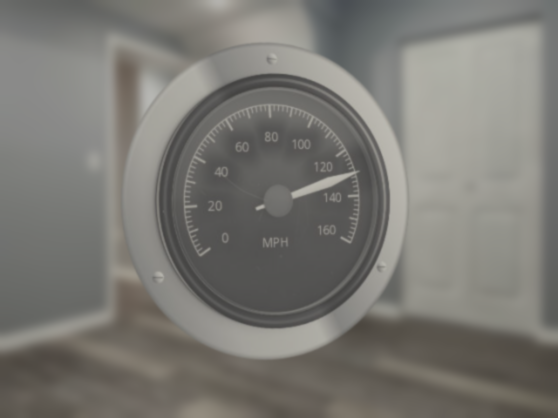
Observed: 130 (mph)
